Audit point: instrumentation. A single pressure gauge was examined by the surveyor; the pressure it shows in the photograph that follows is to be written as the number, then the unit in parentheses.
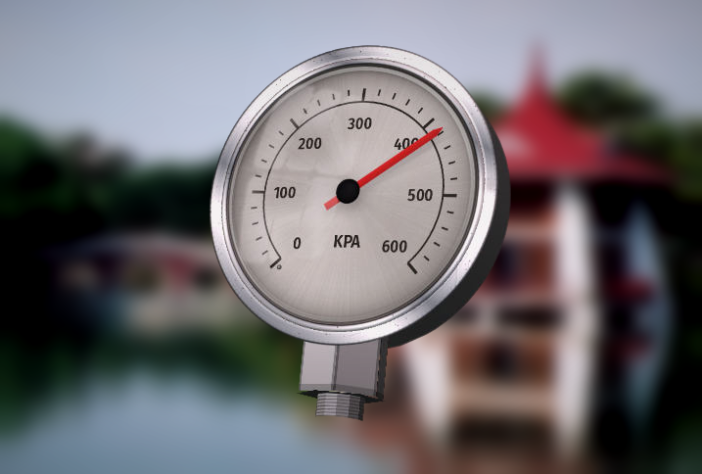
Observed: 420 (kPa)
